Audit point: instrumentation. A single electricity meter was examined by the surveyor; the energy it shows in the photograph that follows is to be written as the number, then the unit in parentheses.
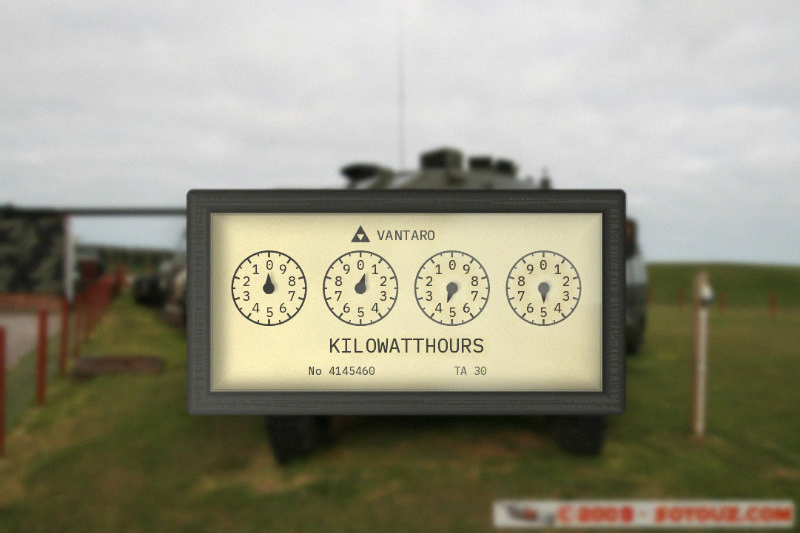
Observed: 45 (kWh)
